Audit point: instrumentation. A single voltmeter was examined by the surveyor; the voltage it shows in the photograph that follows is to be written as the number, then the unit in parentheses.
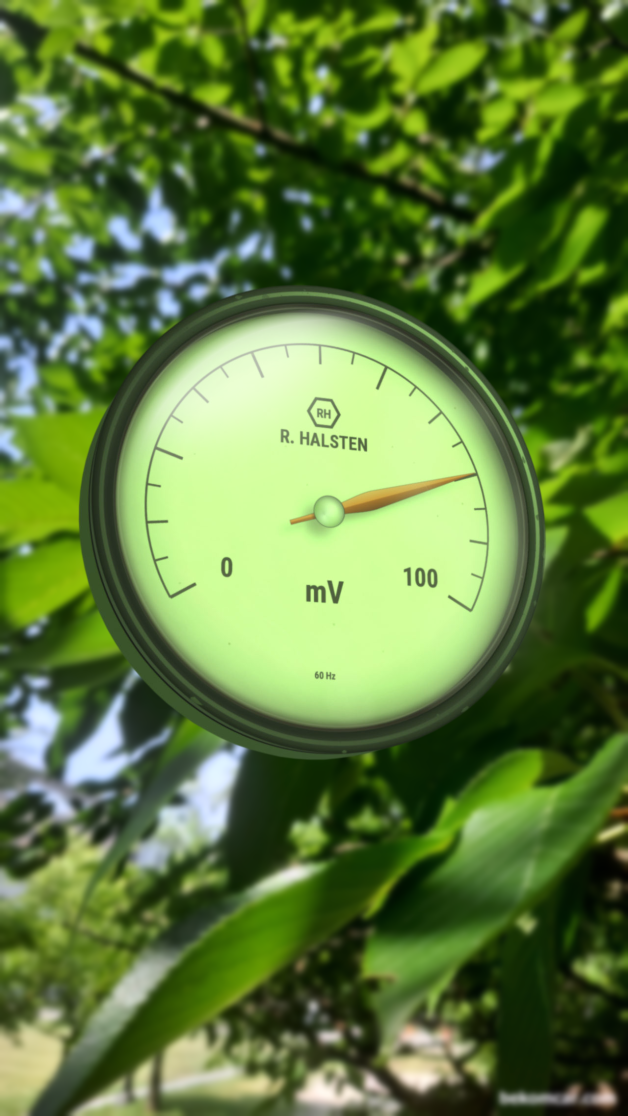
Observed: 80 (mV)
